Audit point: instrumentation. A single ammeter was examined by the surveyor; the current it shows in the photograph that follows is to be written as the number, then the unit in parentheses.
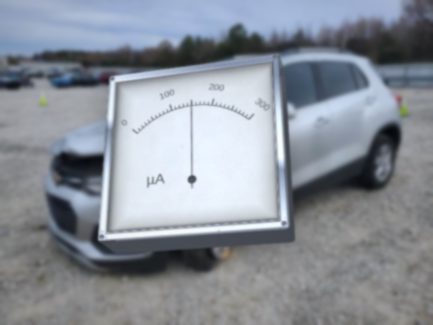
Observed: 150 (µA)
